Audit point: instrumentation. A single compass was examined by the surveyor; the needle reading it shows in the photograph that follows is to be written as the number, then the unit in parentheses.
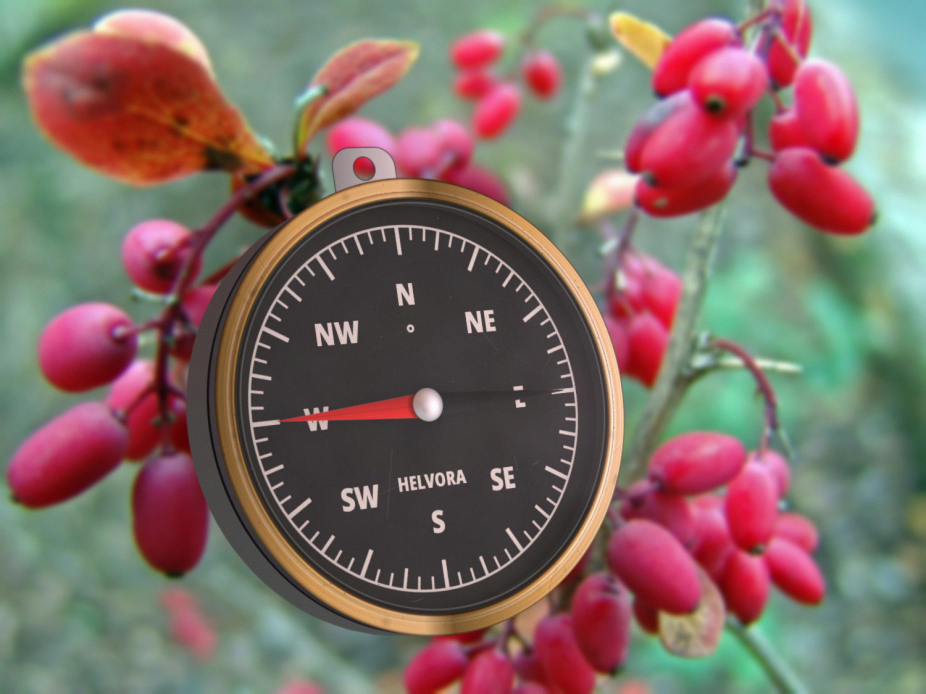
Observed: 270 (°)
